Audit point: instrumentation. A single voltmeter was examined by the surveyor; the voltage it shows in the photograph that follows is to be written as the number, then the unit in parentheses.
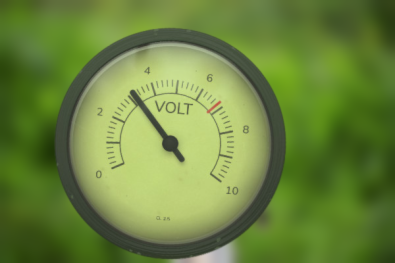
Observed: 3.2 (V)
